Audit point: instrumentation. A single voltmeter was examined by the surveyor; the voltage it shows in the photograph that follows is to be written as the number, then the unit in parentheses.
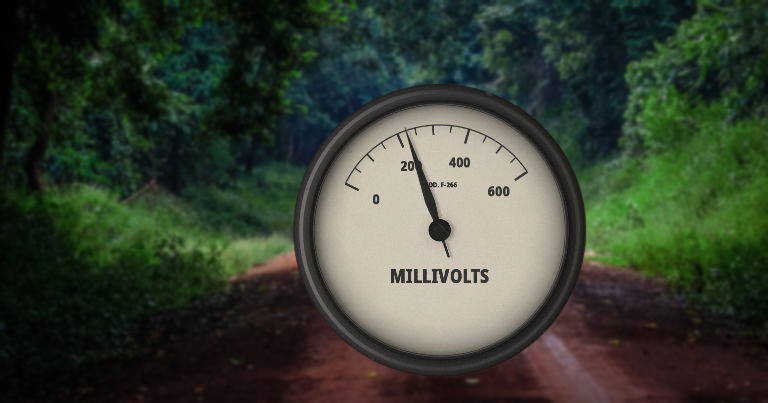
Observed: 225 (mV)
